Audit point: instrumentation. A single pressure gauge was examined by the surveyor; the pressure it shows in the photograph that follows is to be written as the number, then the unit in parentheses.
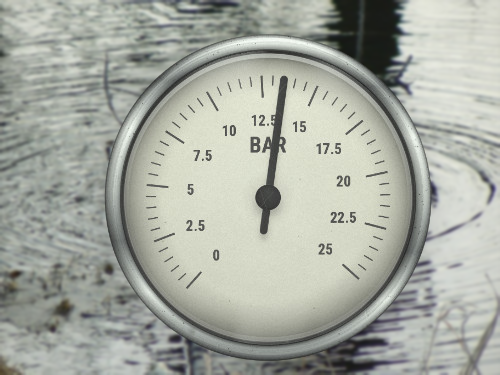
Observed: 13.5 (bar)
